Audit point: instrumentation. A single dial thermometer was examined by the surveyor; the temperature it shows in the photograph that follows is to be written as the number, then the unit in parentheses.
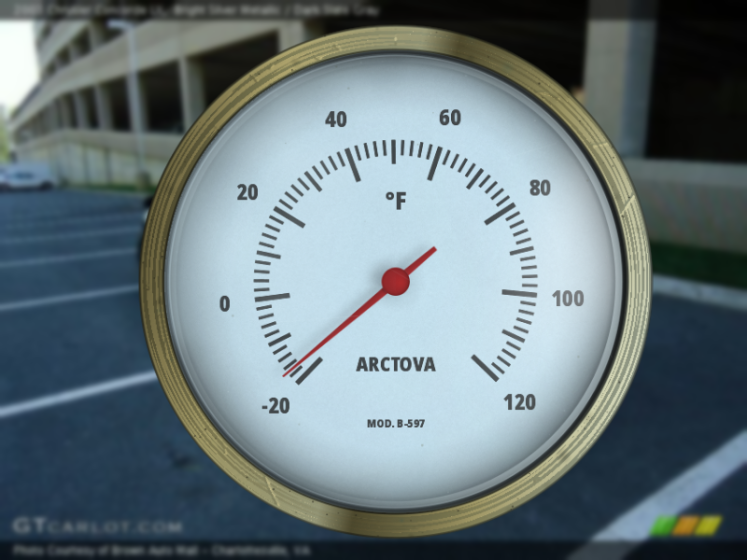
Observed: -17 (°F)
